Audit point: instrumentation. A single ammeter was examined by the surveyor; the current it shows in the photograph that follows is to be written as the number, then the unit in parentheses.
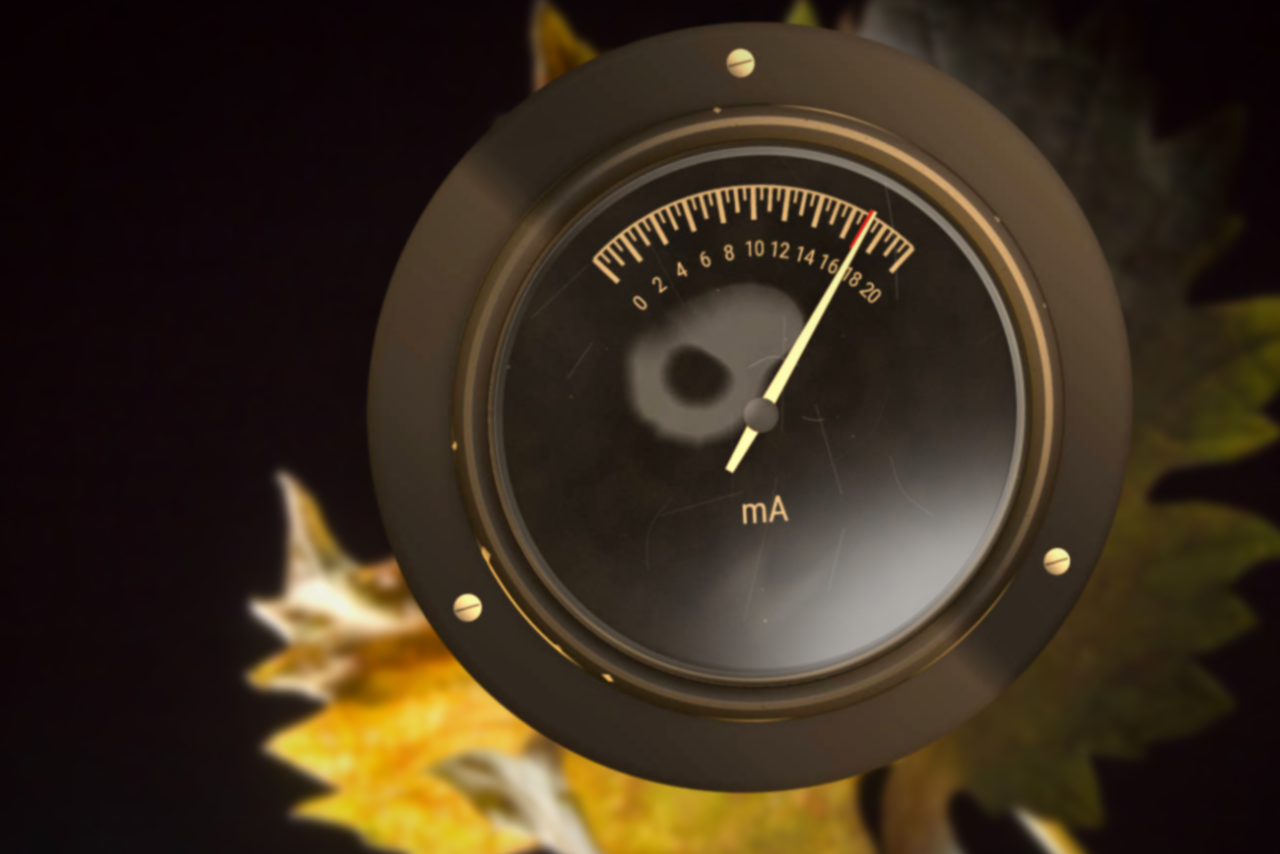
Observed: 17 (mA)
